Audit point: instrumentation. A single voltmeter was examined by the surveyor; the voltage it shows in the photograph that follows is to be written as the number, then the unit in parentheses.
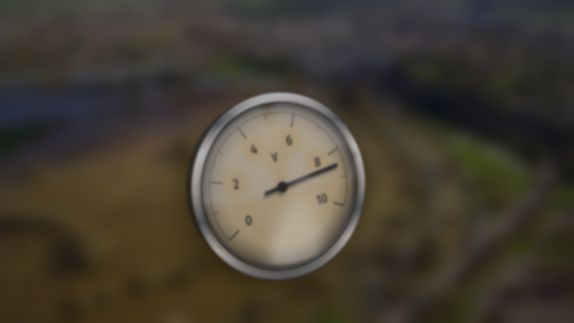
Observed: 8.5 (V)
